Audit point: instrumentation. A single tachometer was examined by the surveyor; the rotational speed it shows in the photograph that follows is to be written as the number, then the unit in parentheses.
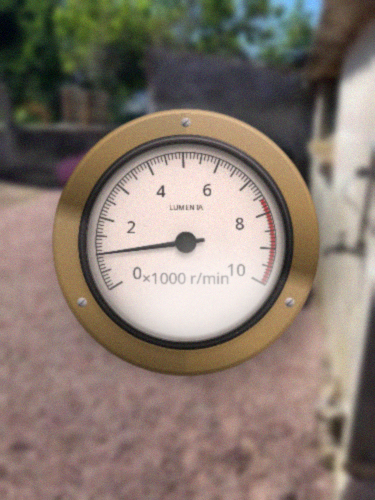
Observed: 1000 (rpm)
